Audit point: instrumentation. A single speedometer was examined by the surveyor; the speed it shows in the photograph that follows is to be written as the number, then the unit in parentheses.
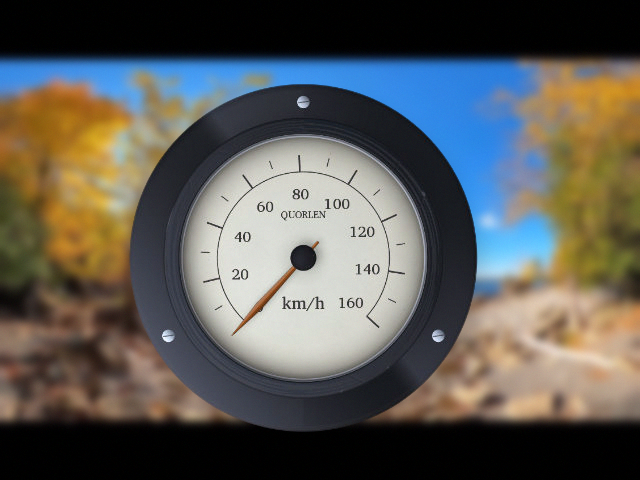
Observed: 0 (km/h)
